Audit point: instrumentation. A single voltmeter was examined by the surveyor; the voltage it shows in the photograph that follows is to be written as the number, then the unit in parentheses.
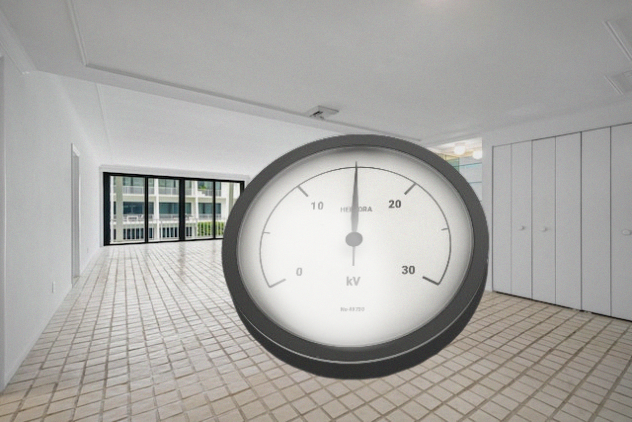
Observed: 15 (kV)
